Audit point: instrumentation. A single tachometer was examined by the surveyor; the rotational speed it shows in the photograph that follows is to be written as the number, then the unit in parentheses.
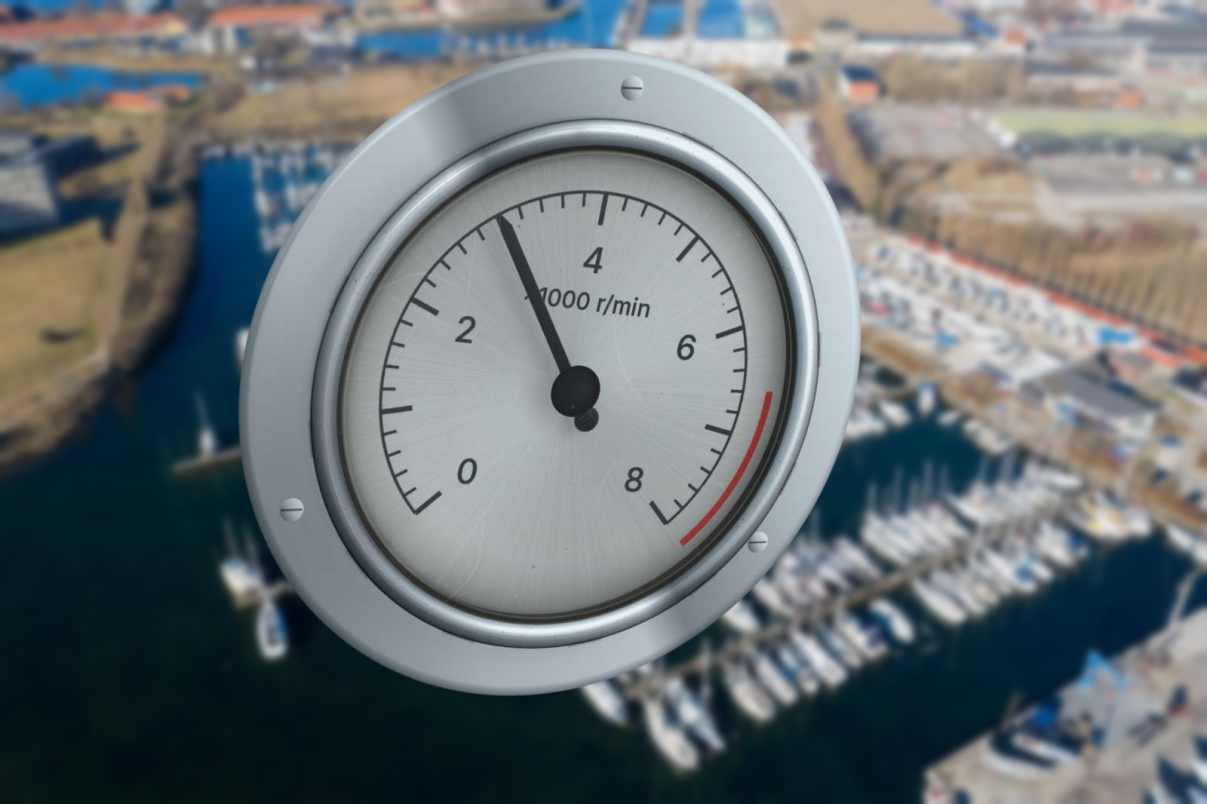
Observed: 3000 (rpm)
